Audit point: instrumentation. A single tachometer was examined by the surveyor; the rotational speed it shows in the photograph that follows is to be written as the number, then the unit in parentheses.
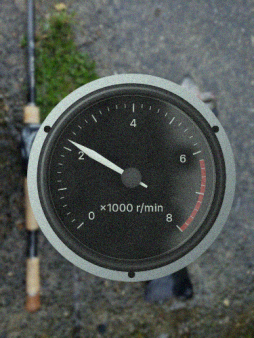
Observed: 2200 (rpm)
